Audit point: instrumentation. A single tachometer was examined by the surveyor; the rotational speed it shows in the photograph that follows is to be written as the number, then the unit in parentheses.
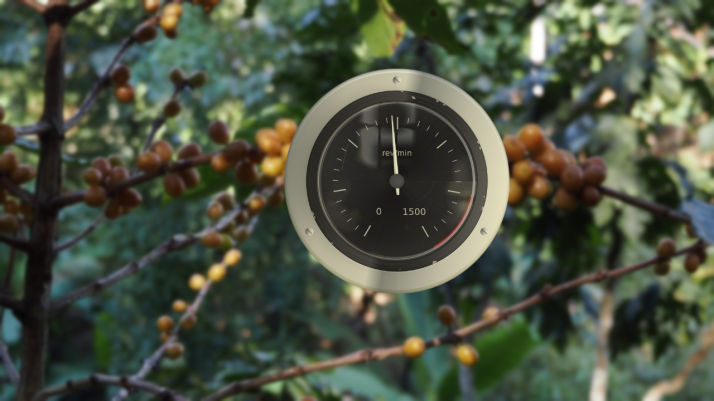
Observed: 725 (rpm)
